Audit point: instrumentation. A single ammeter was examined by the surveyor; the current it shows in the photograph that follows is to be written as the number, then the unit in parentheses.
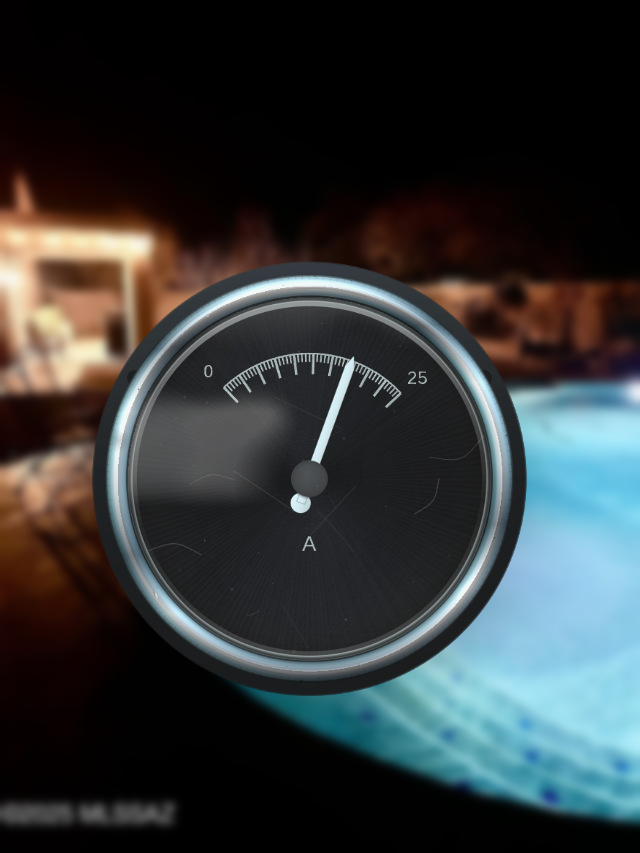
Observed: 17.5 (A)
